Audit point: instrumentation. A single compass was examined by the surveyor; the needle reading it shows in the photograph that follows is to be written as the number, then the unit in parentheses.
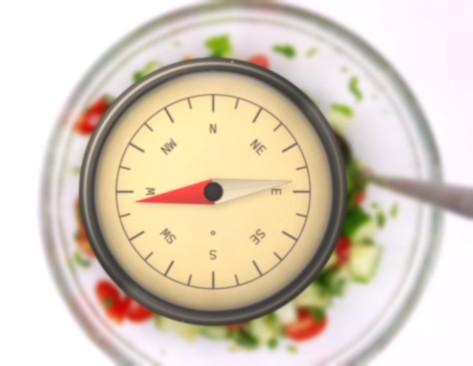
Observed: 262.5 (°)
